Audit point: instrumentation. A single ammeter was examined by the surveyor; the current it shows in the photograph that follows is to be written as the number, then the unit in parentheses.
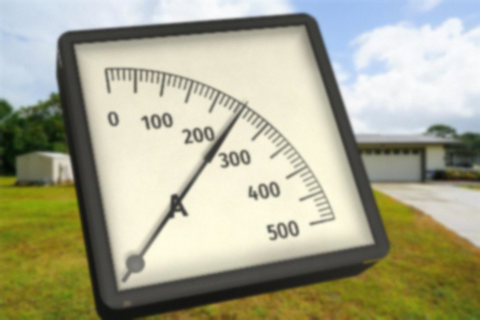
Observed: 250 (A)
